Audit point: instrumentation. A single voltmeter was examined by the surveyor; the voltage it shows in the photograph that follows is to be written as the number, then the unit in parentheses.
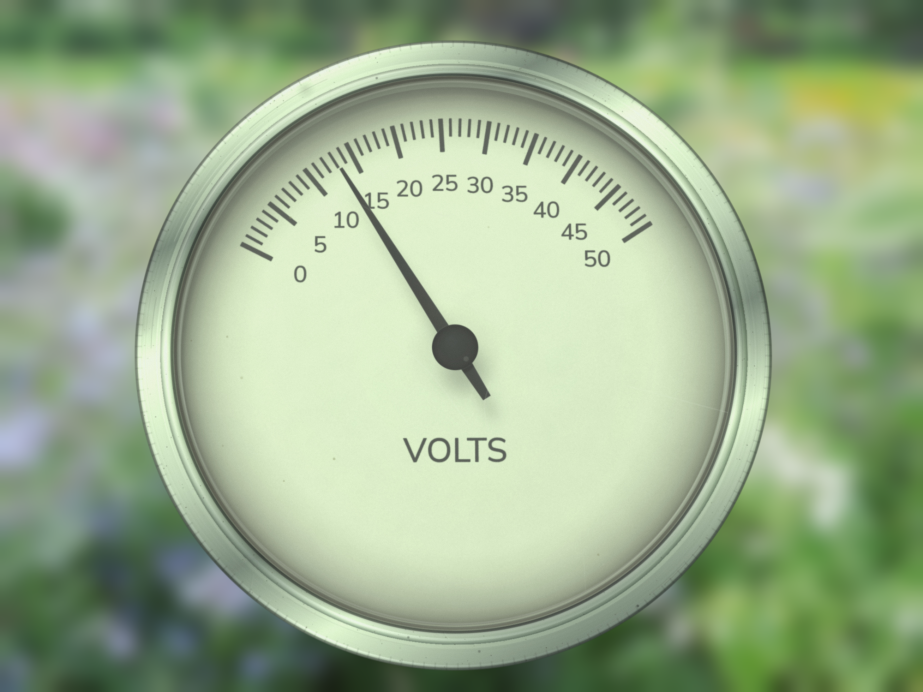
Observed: 13 (V)
